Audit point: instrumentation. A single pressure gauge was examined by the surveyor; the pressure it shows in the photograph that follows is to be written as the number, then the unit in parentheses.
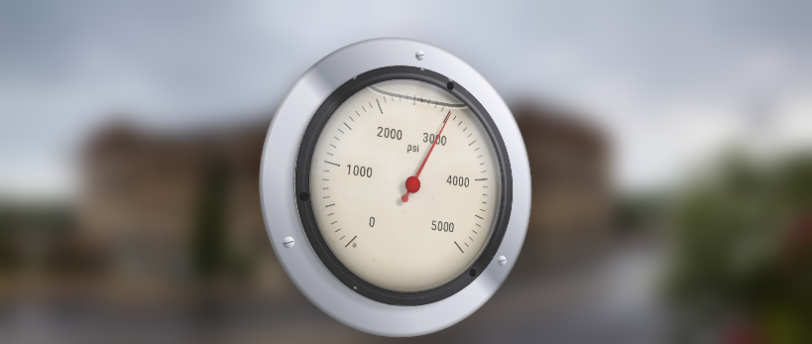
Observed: 3000 (psi)
